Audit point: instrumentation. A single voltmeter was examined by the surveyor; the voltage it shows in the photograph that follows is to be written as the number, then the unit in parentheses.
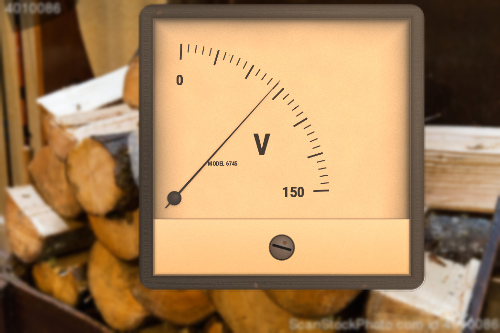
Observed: 70 (V)
